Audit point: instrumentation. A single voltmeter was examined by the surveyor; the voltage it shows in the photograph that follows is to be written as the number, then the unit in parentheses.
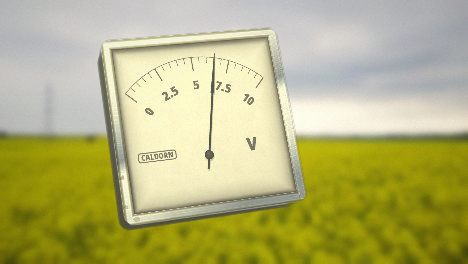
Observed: 6.5 (V)
